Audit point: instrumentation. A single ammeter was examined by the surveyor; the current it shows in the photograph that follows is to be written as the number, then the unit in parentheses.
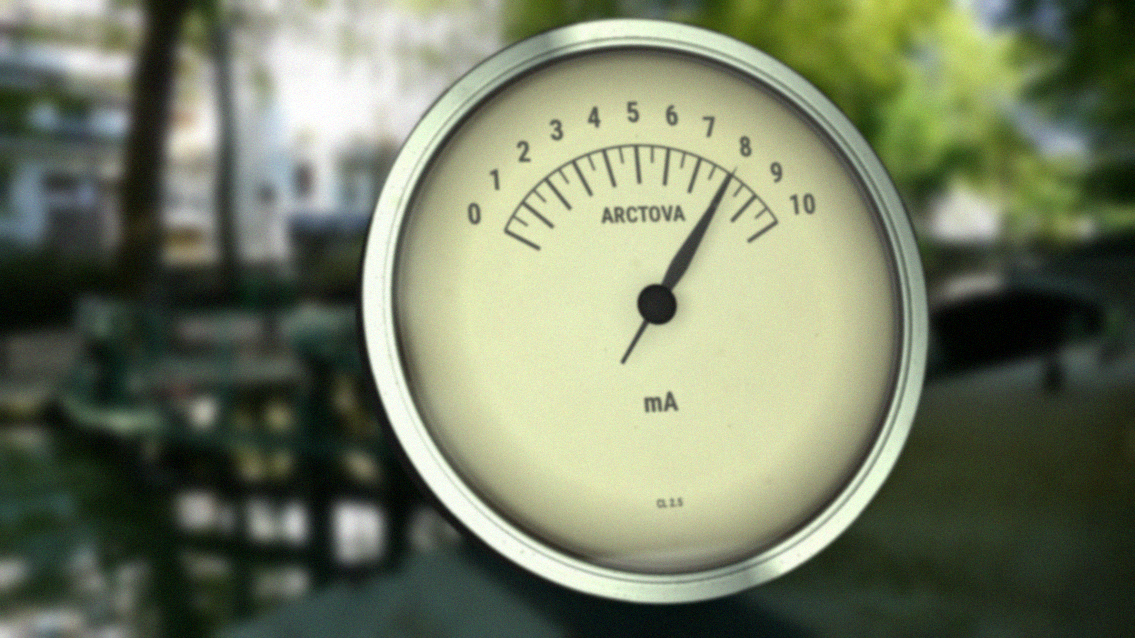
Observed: 8 (mA)
